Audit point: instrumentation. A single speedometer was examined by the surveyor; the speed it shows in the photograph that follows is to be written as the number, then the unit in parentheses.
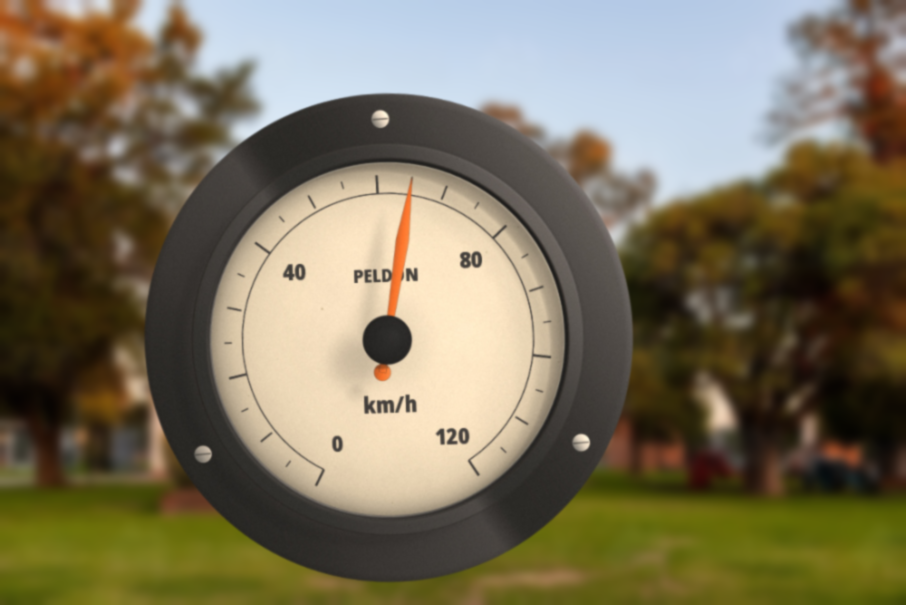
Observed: 65 (km/h)
